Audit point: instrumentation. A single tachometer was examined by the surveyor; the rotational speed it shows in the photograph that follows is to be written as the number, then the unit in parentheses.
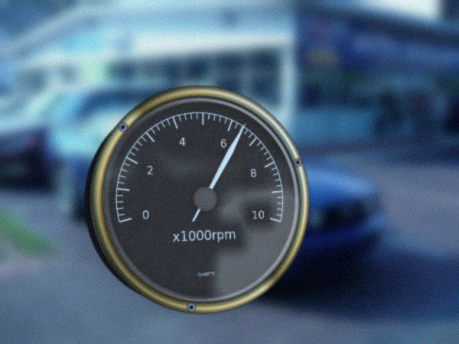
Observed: 6400 (rpm)
